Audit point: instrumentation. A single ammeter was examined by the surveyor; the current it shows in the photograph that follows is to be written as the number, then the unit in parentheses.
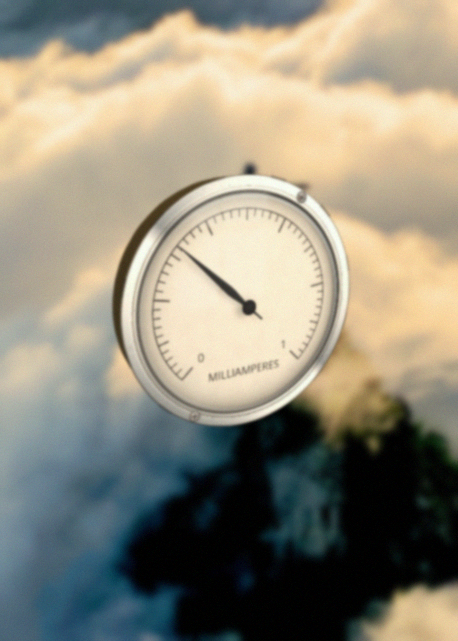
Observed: 0.32 (mA)
